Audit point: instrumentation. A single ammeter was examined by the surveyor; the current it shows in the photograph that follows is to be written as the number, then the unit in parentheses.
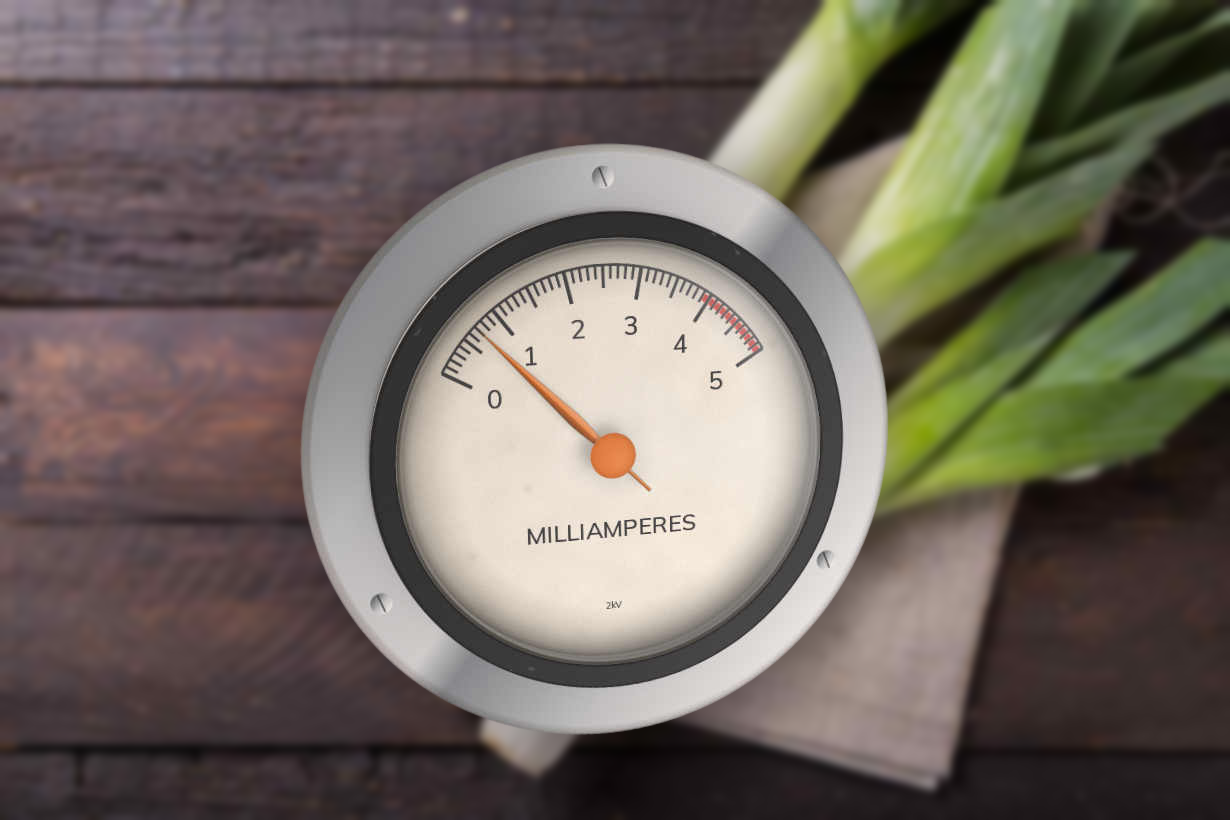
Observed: 0.7 (mA)
